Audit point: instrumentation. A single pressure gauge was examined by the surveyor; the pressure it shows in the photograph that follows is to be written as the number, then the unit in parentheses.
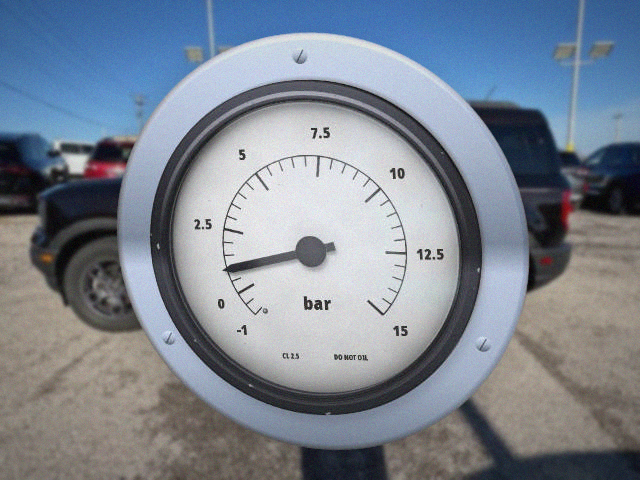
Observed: 1 (bar)
